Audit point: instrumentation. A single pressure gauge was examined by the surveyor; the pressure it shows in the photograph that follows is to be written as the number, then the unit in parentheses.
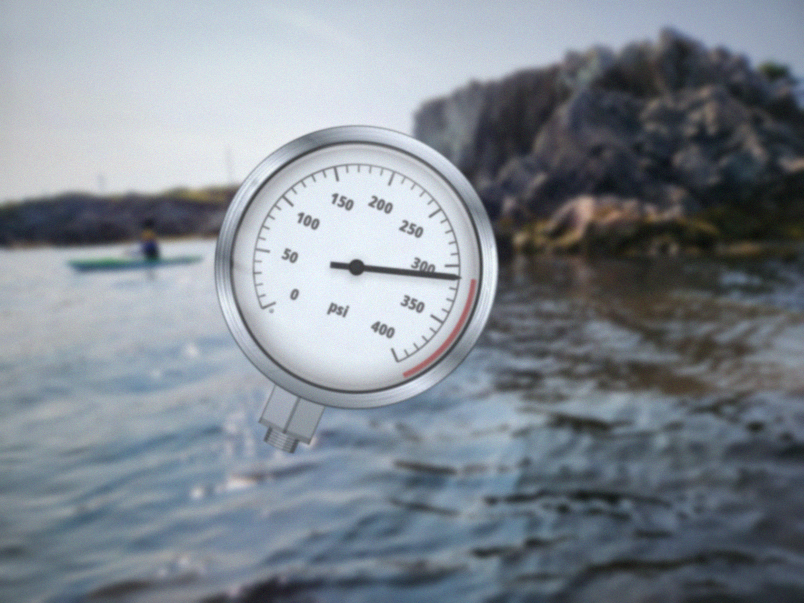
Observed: 310 (psi)
